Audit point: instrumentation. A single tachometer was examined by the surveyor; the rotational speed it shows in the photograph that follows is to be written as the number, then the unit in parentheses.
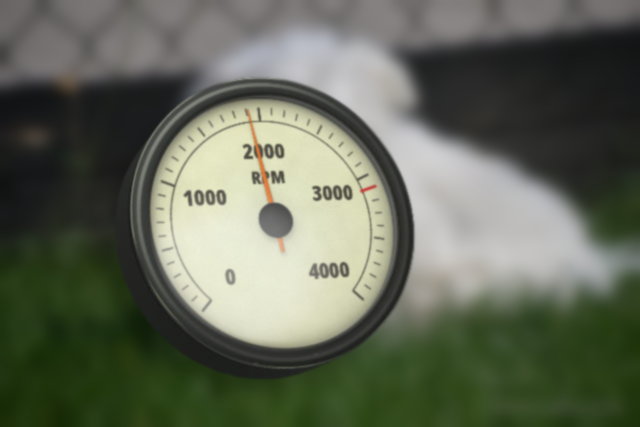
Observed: 1900 (rpm)
